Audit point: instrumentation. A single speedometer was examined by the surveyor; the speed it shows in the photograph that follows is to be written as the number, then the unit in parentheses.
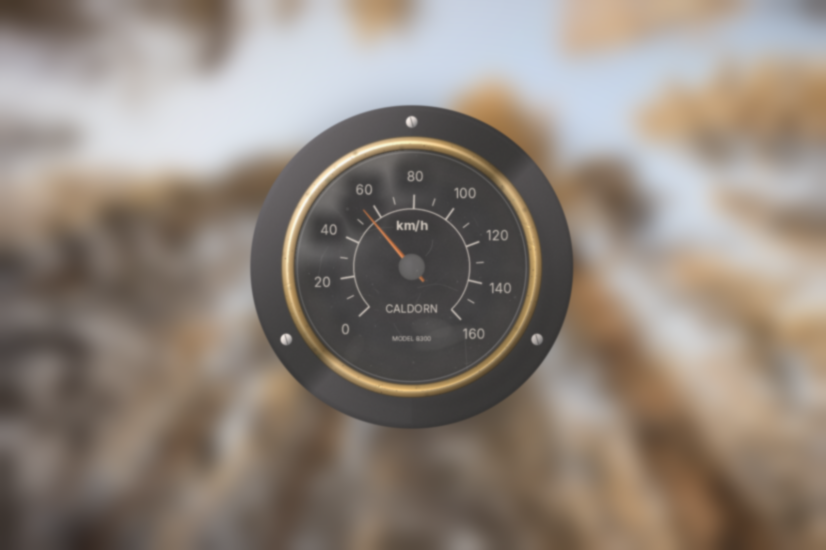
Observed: 55 (km/h)
